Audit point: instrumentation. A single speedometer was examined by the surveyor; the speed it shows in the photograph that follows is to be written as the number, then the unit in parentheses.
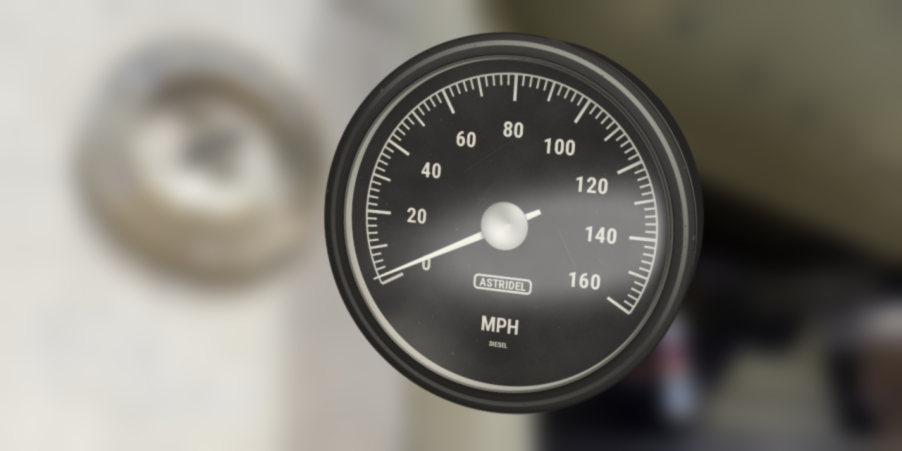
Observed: 2 (mph)
